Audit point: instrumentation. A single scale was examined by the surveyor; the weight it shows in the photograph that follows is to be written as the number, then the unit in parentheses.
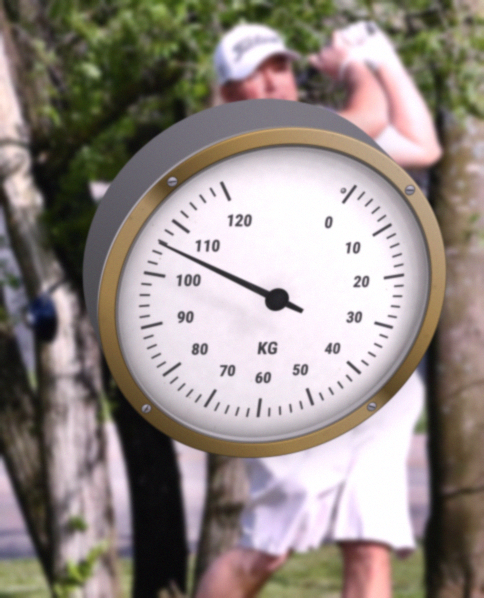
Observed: 106 (kg)
